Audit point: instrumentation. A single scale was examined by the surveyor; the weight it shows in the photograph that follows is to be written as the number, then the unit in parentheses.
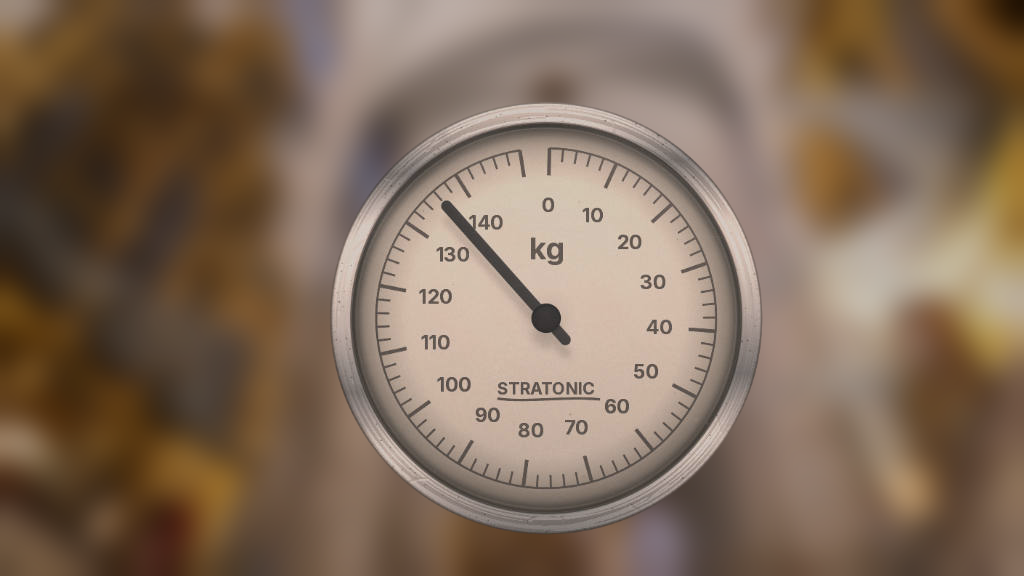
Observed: 136 (kg)
